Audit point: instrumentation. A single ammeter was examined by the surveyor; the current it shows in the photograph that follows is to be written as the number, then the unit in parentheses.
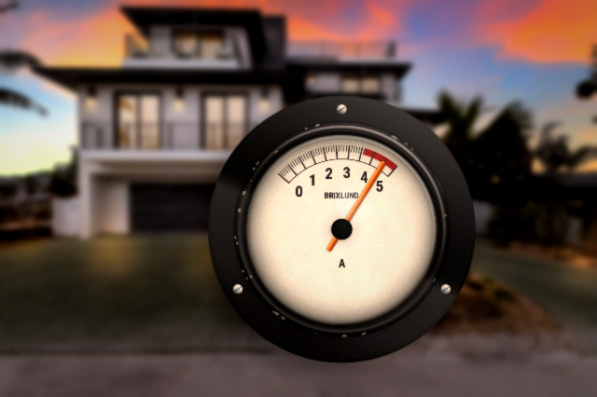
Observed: 4.5 (A)
